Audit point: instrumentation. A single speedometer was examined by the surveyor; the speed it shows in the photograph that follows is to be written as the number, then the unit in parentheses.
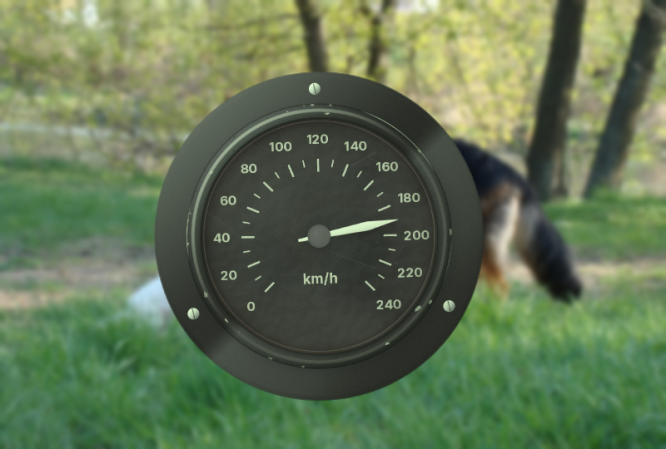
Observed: 190 (km/h)
